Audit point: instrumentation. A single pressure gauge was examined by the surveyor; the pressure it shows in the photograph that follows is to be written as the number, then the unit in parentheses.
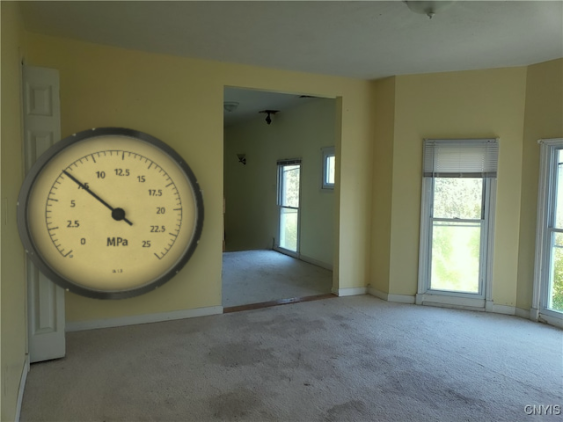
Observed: 7.5 (MPa)
